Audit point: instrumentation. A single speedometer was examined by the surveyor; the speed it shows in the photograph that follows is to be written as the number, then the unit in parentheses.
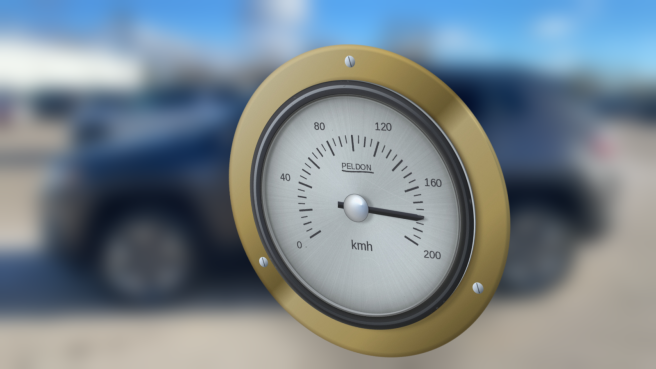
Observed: 180 (km/h)
